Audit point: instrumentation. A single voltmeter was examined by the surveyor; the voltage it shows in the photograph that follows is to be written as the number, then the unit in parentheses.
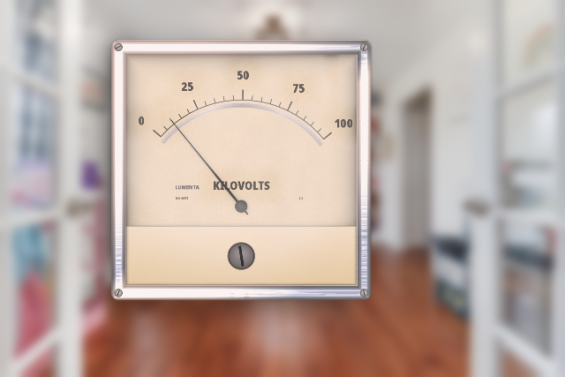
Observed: 10 (kV)
